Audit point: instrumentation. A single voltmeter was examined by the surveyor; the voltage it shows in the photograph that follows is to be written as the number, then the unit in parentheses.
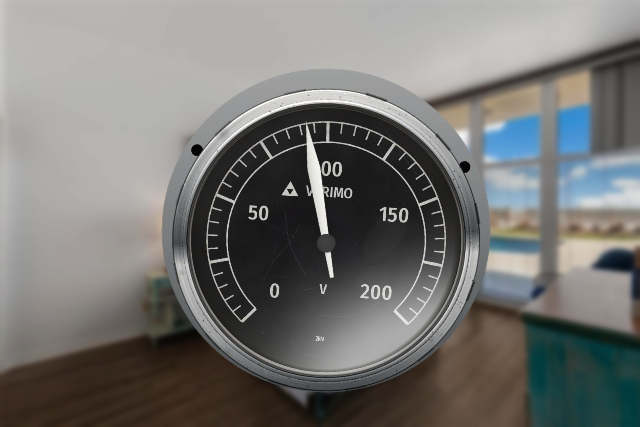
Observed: 92.5 (V)
